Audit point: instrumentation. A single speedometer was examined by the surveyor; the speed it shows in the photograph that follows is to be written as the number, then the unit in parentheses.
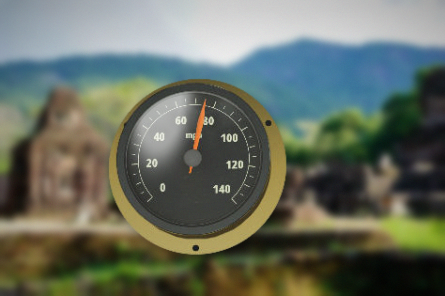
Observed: 75 (mph)
